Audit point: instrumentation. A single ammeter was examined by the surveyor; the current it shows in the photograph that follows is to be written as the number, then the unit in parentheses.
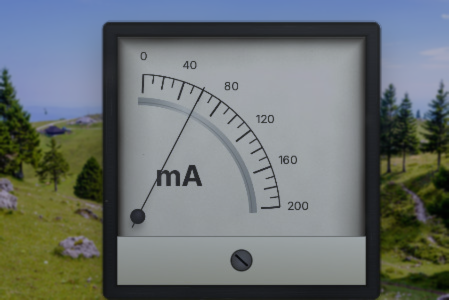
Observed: 60 (mA)
